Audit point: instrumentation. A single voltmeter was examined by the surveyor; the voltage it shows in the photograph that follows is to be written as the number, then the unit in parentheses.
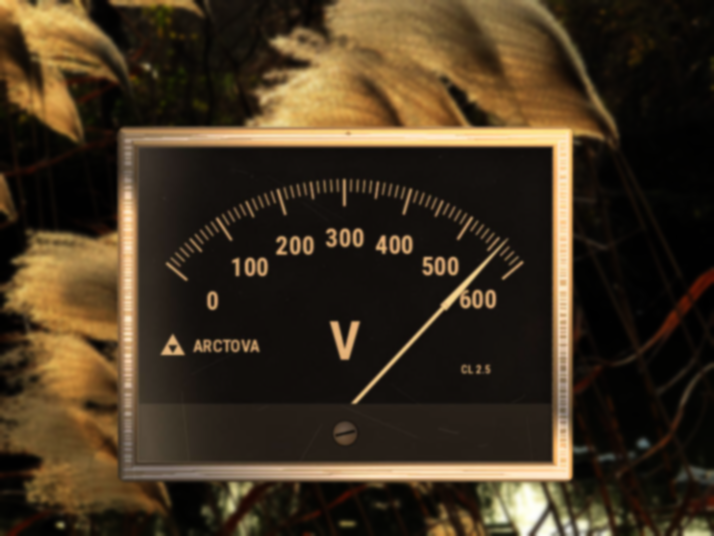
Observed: 560 (V)
